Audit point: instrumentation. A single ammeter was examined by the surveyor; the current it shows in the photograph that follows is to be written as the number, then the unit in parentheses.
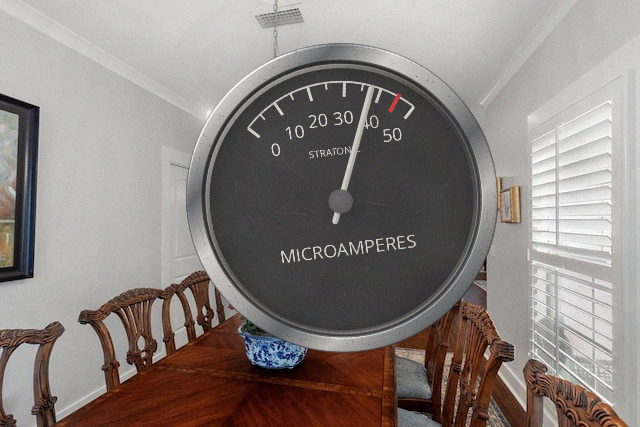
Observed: 37.5 (µA)
